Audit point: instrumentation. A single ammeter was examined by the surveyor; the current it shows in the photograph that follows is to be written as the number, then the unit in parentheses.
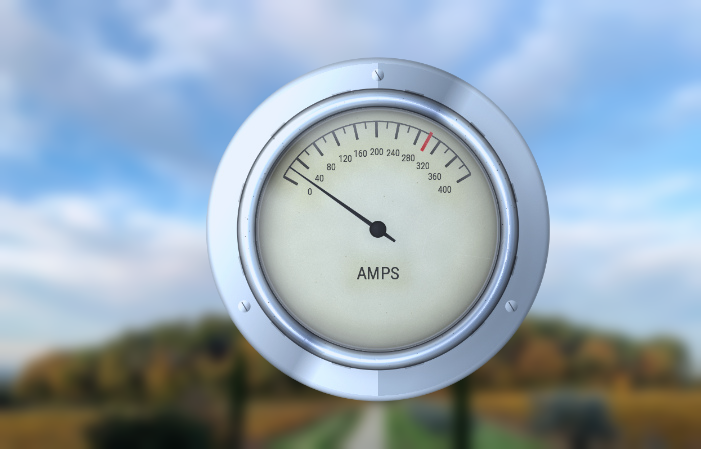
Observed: 20 (A)
